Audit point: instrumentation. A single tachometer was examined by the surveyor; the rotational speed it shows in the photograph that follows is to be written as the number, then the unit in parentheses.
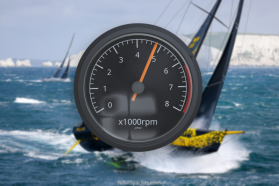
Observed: 4800 (rpm)
